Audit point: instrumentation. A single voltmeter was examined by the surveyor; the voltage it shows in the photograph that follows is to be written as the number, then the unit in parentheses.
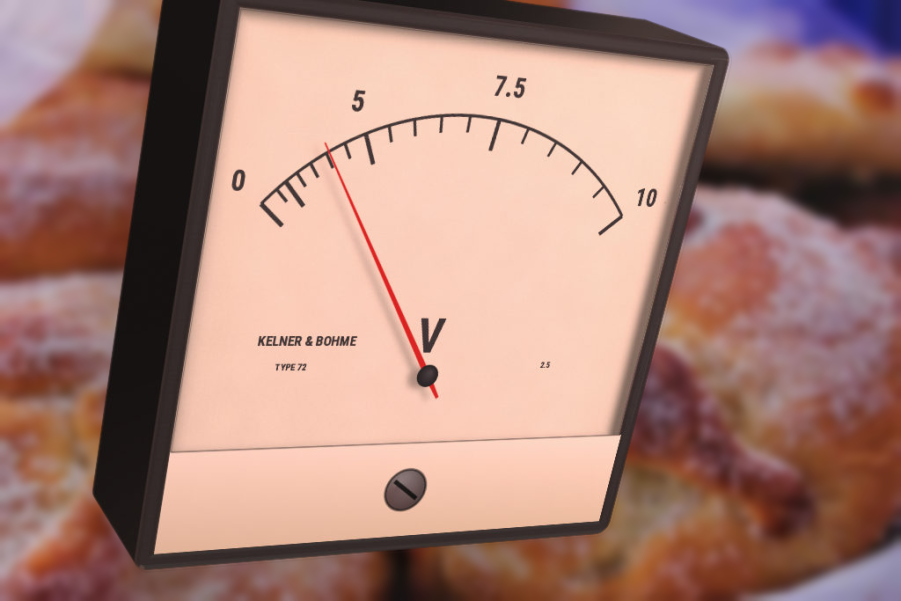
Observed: 4 (V)
